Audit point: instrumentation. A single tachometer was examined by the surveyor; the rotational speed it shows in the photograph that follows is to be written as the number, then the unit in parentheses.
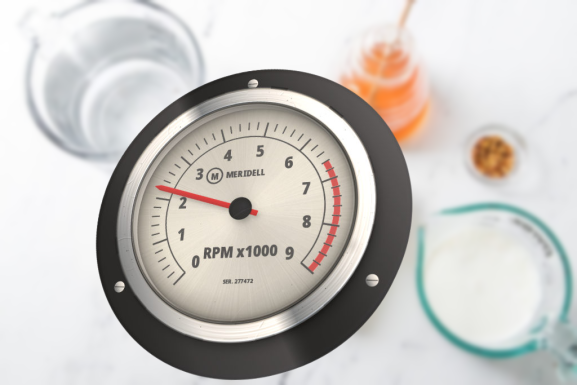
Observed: 2200 (rpm)
